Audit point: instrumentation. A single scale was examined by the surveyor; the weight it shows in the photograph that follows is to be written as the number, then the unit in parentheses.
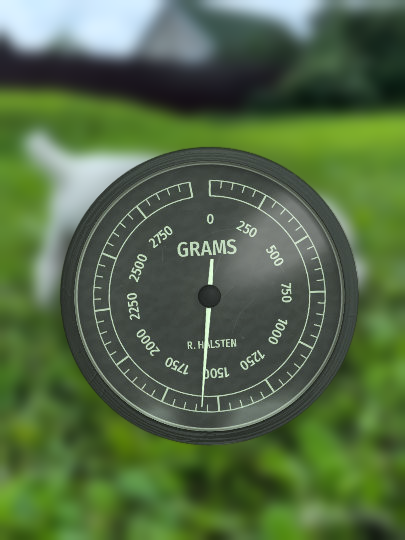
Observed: 1575 (g)
